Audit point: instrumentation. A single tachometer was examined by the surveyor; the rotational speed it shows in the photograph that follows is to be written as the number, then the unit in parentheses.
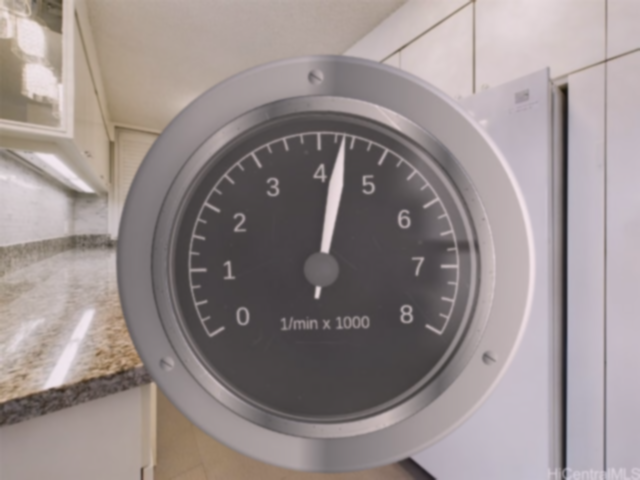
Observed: 4375 (rpm)
